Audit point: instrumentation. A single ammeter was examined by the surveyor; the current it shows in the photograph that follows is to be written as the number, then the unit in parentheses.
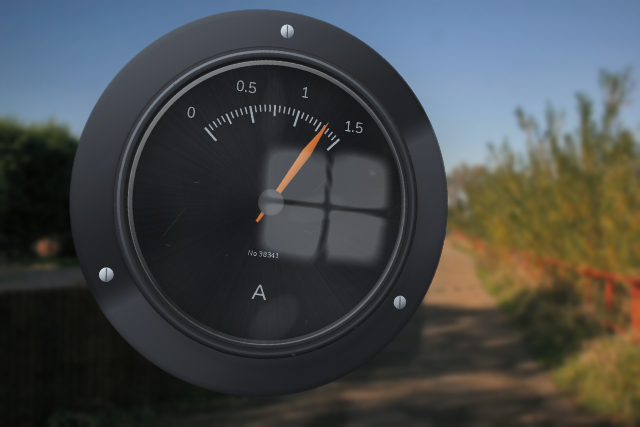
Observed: 1.3 (A)
